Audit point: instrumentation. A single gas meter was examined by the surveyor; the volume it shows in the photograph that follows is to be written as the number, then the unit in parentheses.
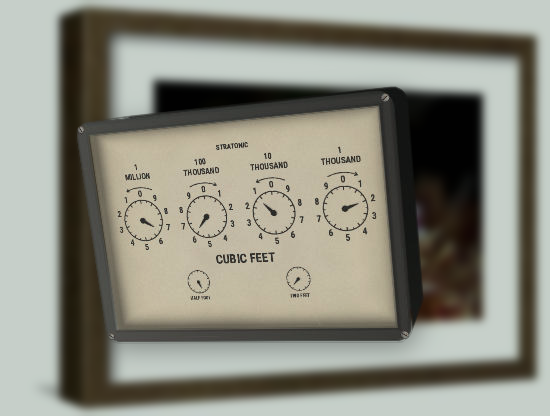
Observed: 661200 (ft³)
